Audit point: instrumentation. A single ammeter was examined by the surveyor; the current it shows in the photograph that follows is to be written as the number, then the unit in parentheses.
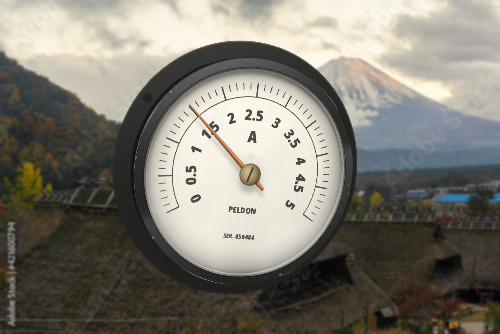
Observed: 1.5 (A)
